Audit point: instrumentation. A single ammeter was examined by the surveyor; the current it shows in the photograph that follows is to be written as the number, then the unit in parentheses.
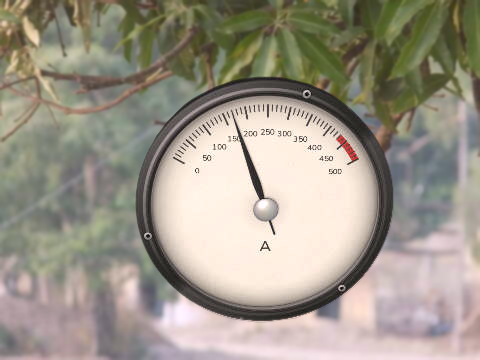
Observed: 170 (A)
